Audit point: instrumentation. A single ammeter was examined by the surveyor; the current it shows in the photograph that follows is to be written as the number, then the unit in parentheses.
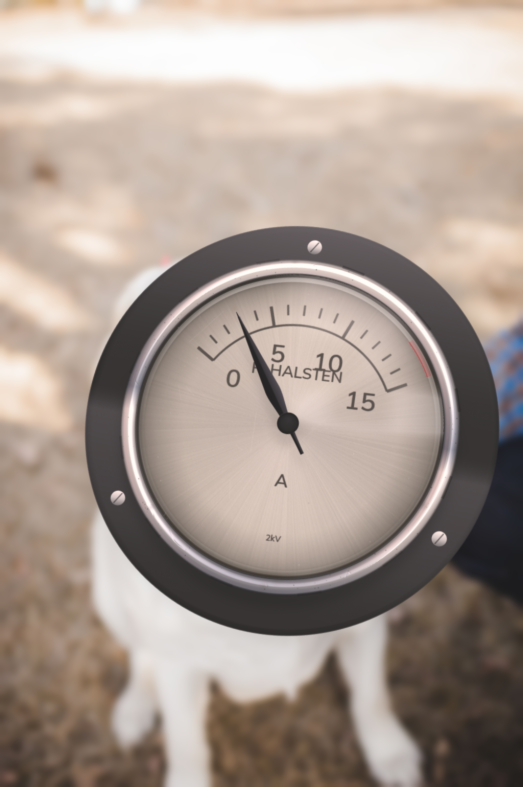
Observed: 3 (A)
